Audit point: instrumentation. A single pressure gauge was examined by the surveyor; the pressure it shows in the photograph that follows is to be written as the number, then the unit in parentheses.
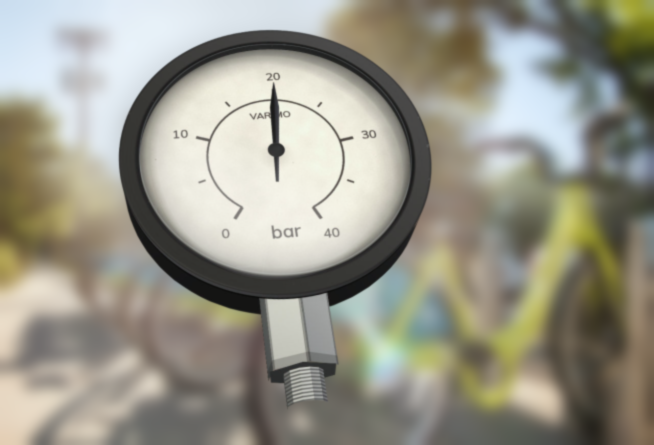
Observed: 20 (bar)
